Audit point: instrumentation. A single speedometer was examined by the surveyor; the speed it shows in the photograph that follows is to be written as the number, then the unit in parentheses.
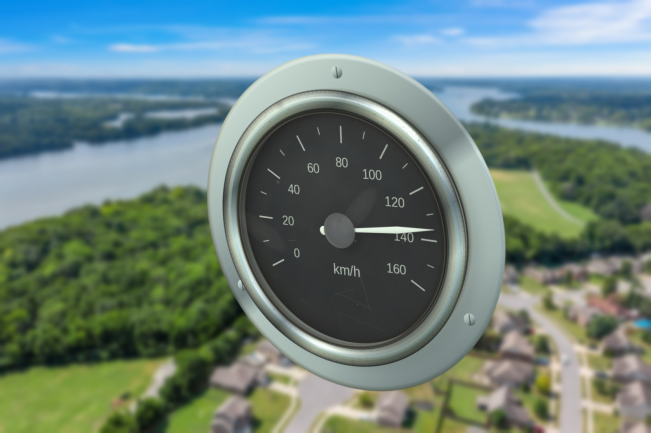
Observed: 135 (km/h)
